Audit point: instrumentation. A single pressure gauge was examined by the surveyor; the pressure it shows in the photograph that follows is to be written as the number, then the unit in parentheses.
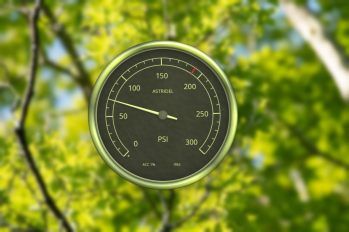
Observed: 70 (psi)
